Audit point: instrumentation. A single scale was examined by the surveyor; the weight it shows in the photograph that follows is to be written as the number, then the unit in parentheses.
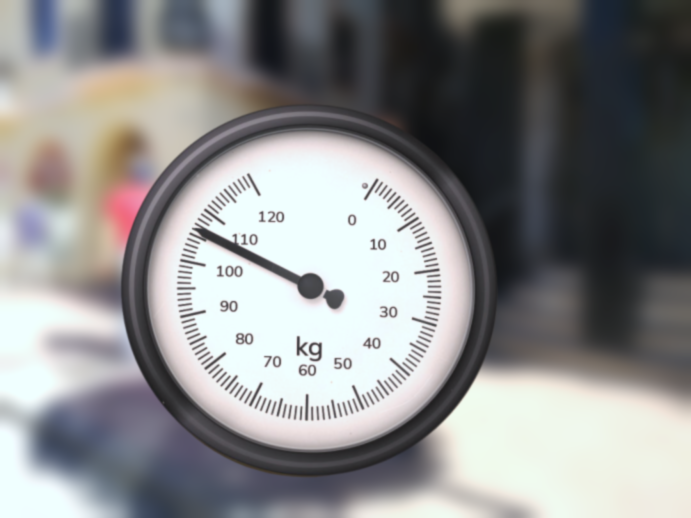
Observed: 106 (kg)
